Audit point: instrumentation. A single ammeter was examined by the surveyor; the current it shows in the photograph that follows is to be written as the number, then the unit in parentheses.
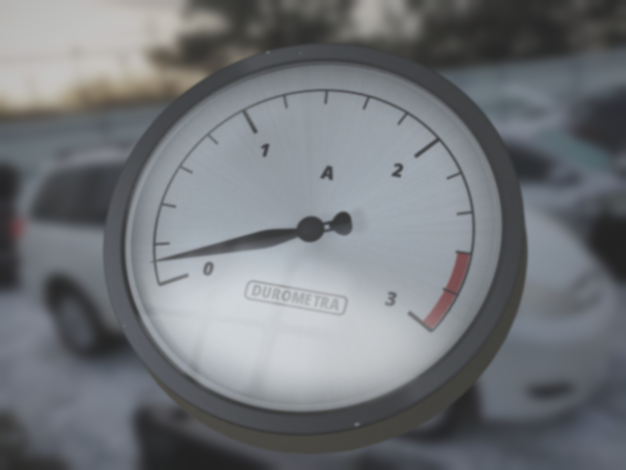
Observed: 0.1 (A)
